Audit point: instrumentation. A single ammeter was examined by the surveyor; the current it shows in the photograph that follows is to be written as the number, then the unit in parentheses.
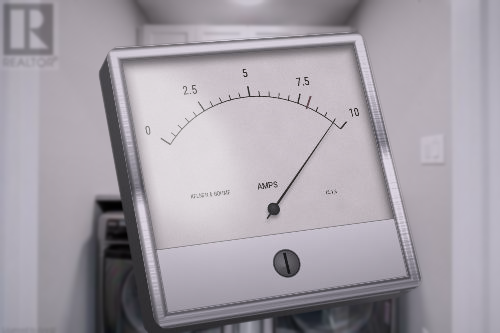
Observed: 9.5 (A)
